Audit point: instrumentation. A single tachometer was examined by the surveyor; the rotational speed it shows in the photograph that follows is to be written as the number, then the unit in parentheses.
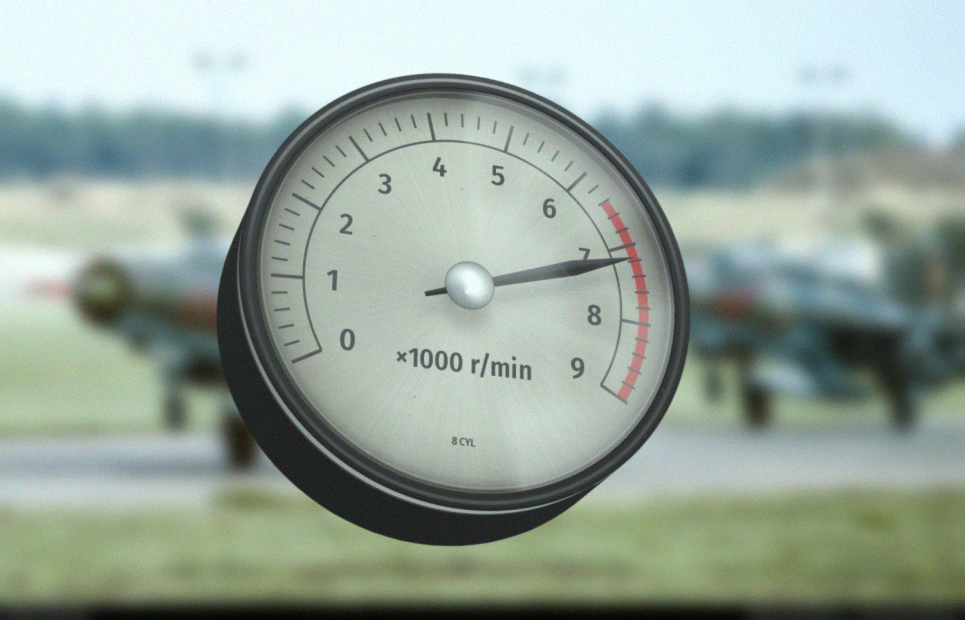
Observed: 7200 (rpm)
